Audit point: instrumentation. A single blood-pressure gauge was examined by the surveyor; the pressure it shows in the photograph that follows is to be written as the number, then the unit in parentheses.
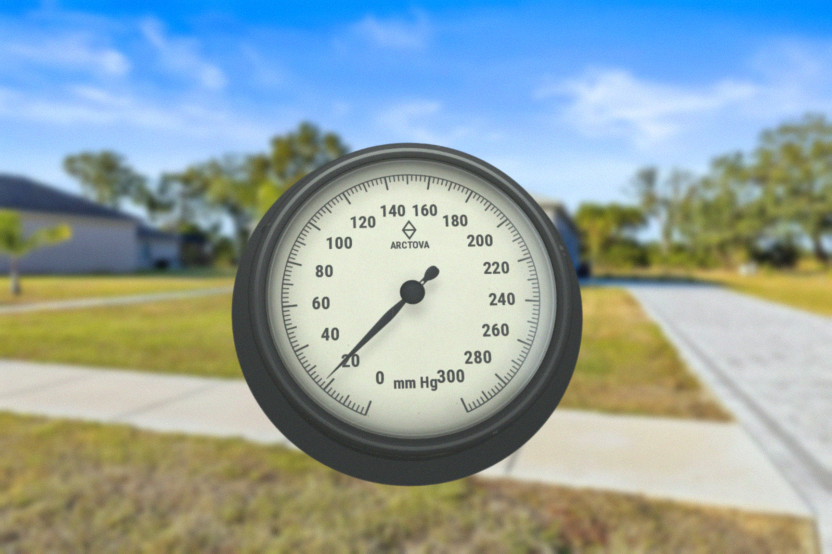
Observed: 22 (mmHg)
